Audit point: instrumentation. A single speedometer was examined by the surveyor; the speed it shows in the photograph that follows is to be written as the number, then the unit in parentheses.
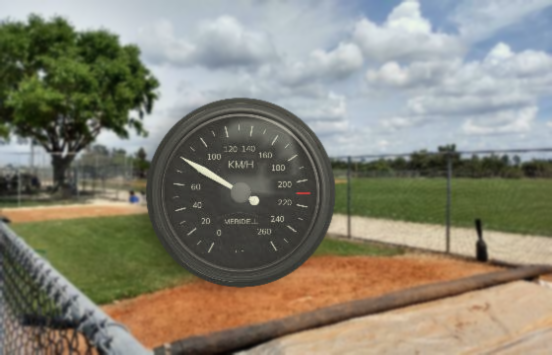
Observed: 80 (km/h)
